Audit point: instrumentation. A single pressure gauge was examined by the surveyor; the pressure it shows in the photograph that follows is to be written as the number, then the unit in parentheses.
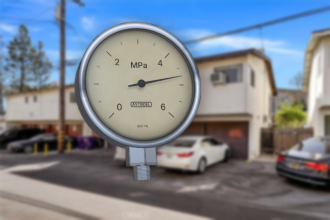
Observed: 4.75 (MPa)
